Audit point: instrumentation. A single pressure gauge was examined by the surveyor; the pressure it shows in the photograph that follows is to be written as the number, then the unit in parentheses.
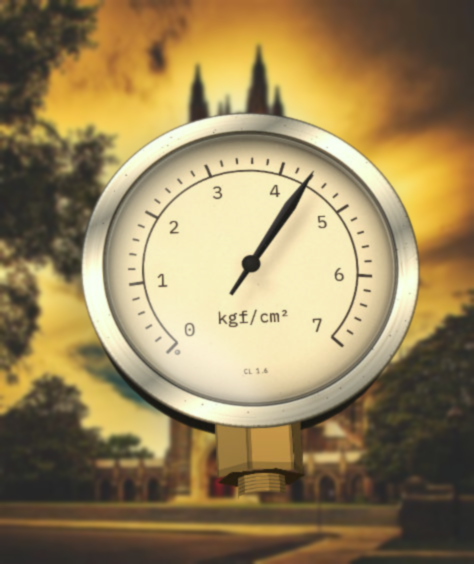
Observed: 4.4 (kg/cm²)
